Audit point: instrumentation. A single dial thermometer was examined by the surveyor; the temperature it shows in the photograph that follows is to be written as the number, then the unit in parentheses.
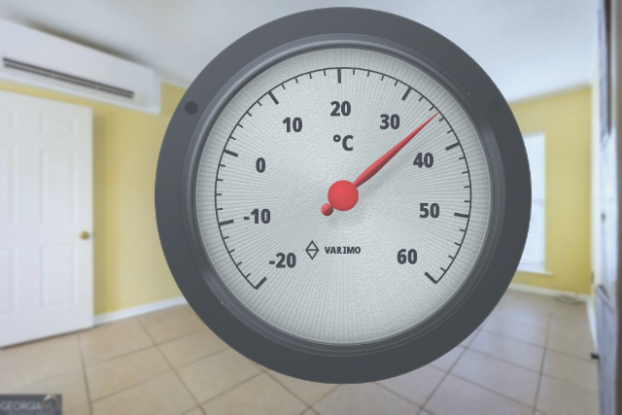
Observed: 35 (°C)
